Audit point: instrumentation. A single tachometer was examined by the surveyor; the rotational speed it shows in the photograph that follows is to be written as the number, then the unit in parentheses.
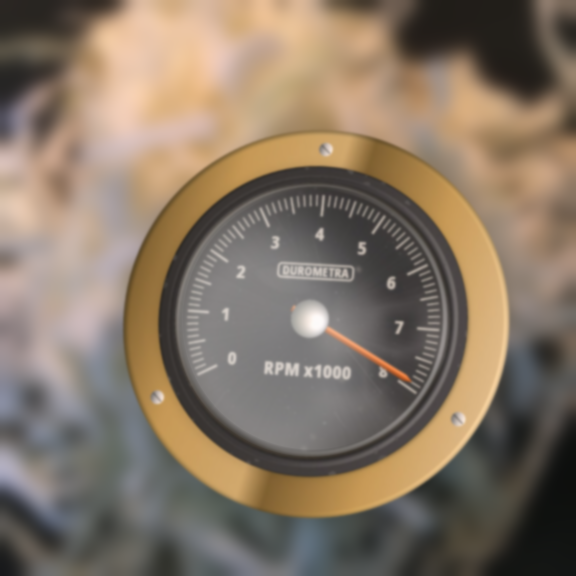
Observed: 7900 (rpm)
